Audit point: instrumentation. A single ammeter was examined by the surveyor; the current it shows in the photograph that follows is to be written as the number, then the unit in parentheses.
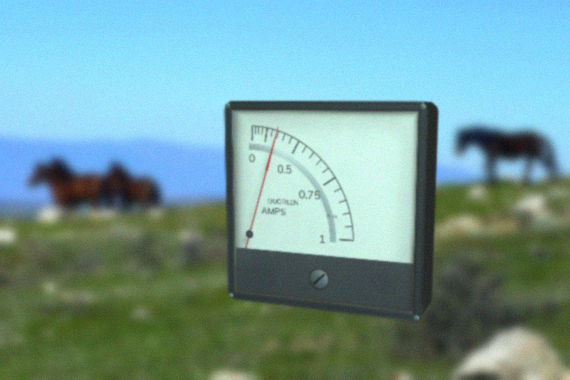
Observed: 0.35 (A)
